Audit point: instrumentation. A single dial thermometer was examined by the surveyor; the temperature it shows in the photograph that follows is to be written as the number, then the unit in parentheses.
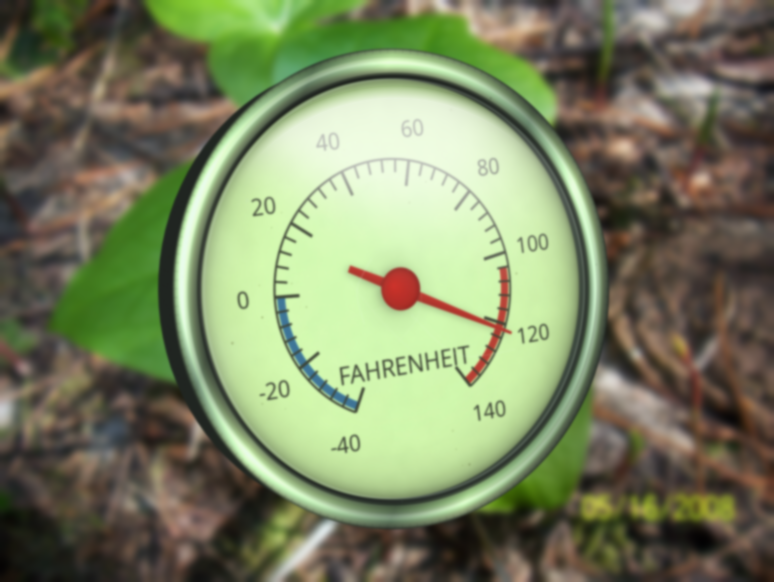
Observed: 122 (°F)
